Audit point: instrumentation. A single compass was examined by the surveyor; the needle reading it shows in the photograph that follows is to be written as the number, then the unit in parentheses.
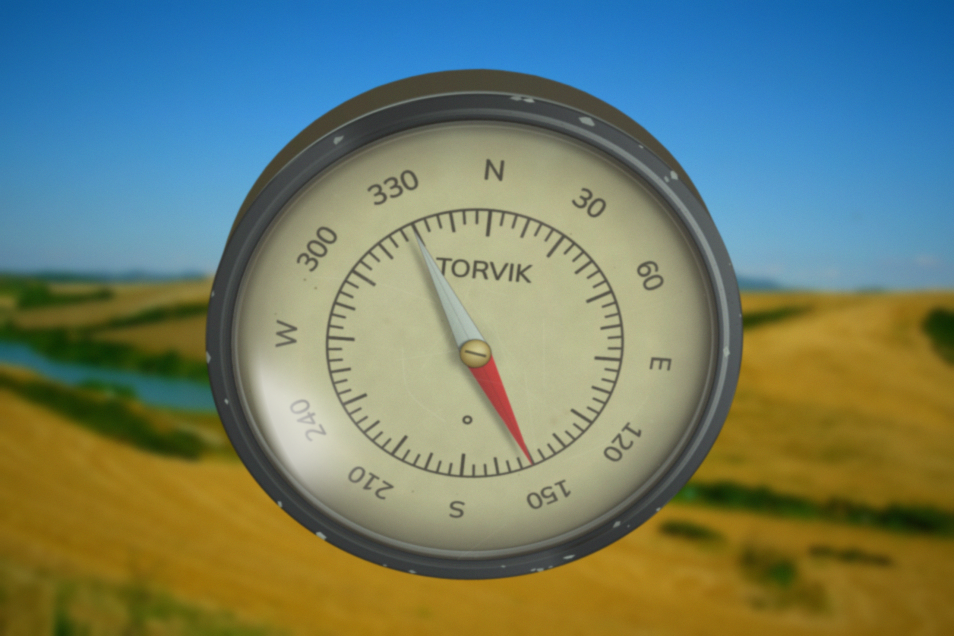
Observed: 150 (°)
